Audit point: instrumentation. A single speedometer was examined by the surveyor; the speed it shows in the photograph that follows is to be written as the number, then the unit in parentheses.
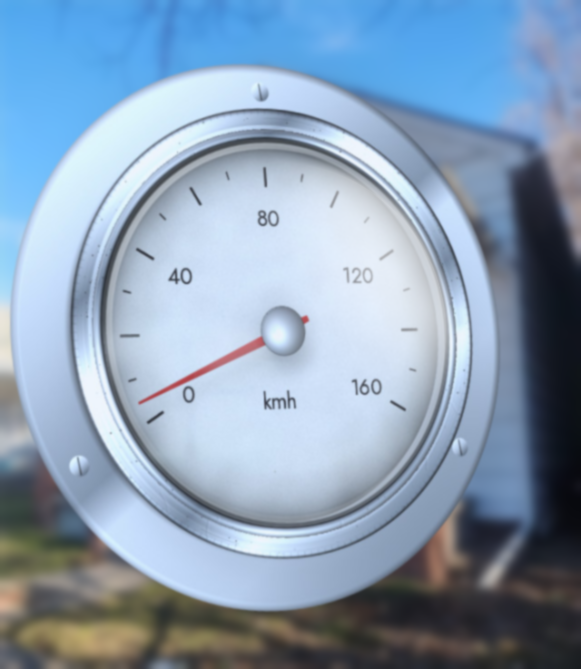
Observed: 5 (km/h)
